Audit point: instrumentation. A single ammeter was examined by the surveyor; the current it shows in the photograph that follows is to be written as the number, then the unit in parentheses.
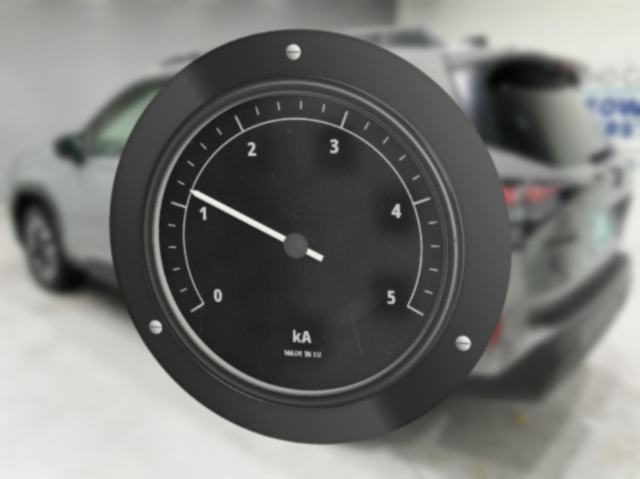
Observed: 1.2 (kA)
